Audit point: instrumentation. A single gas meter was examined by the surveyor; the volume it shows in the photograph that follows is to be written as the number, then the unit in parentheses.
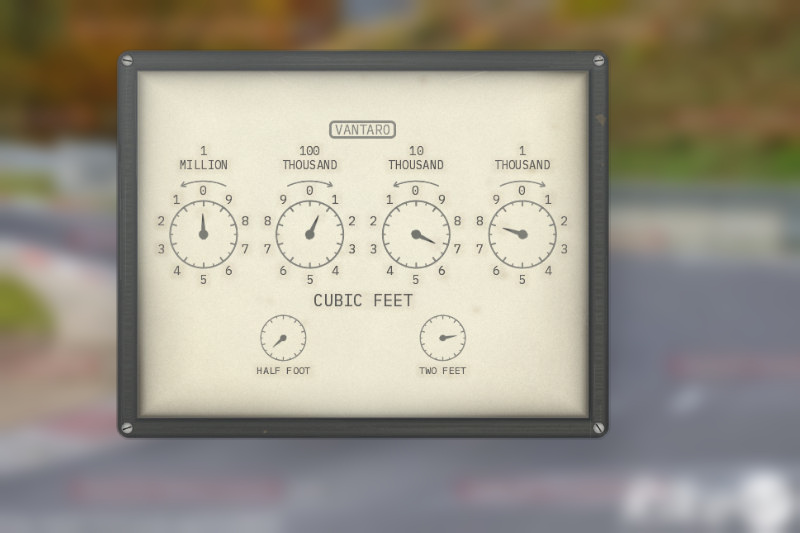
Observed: 6800 (ft³)
